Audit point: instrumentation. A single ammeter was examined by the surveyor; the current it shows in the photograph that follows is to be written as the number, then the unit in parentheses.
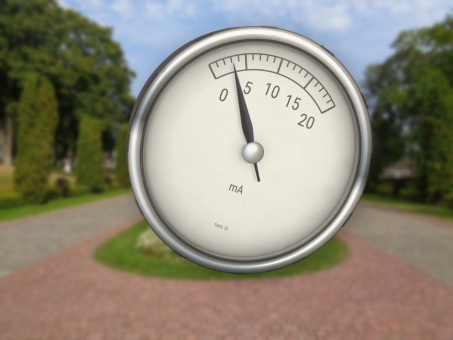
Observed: 3 (mA)
